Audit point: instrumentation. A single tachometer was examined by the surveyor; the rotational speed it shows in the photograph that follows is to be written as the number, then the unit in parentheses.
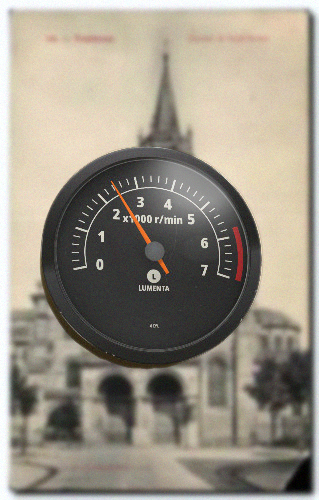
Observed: 2400 (rpm)
